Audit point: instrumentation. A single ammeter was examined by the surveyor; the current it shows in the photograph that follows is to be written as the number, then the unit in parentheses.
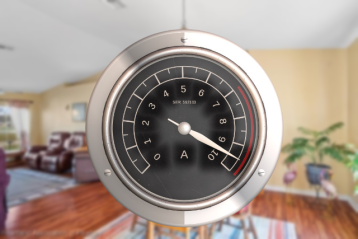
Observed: 9.5 (A)
